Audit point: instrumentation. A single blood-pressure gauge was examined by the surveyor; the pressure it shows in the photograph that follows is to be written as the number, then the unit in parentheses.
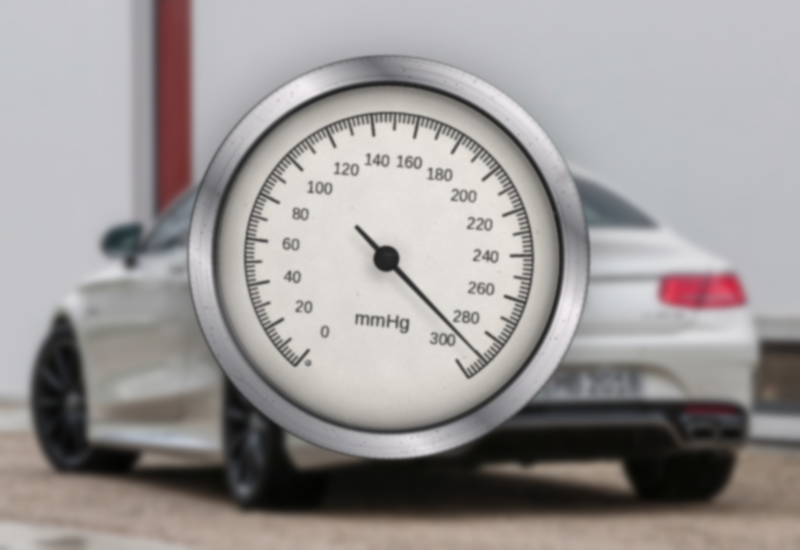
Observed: 290 (mmHg)
